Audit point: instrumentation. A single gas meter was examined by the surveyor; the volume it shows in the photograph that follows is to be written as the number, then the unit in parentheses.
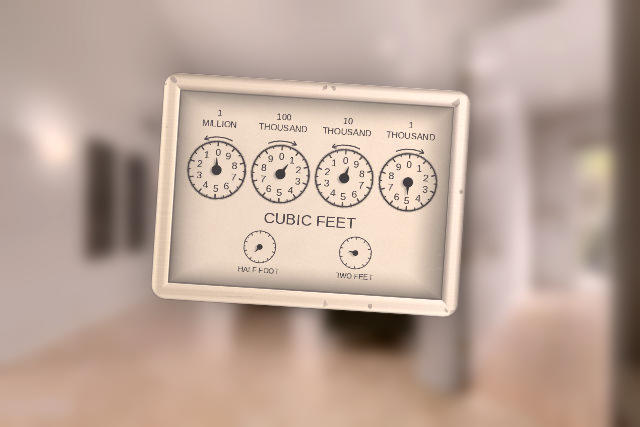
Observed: 9500 (ft³)
